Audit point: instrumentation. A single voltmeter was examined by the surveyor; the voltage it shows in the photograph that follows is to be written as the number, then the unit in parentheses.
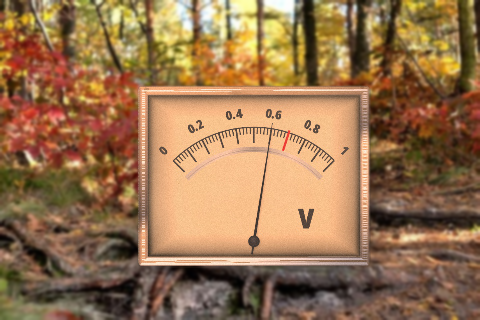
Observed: 0.6 (V)
